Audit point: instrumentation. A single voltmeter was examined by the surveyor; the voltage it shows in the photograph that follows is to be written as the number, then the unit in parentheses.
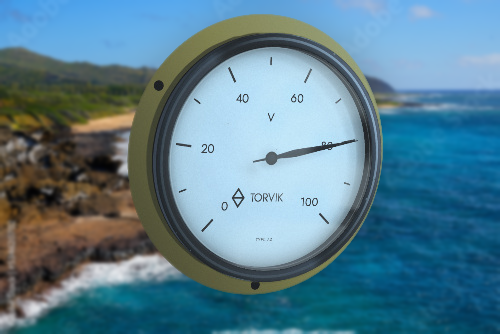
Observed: 80 (V)
